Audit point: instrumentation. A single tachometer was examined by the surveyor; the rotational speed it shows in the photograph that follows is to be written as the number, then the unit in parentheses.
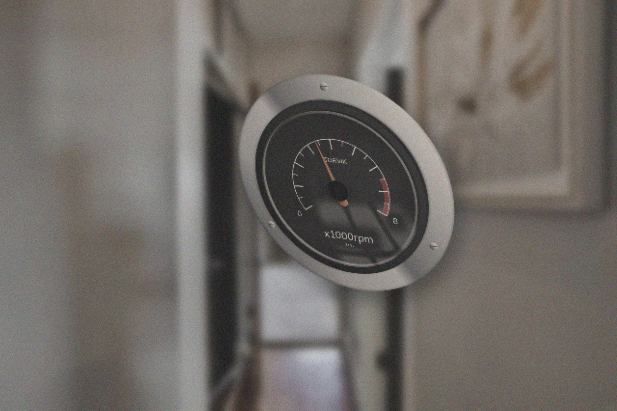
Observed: 3500 (rpm)
